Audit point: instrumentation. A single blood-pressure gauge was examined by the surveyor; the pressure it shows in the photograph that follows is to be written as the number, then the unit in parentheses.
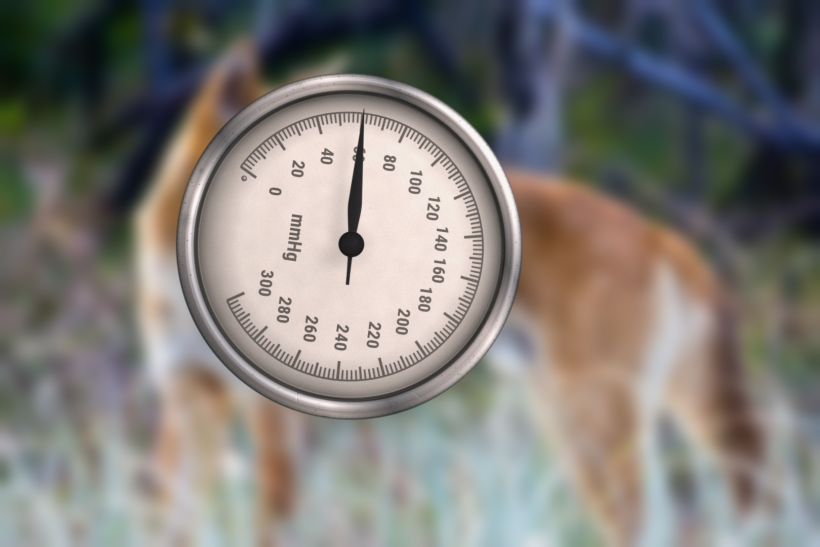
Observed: 60 (mmHg)
